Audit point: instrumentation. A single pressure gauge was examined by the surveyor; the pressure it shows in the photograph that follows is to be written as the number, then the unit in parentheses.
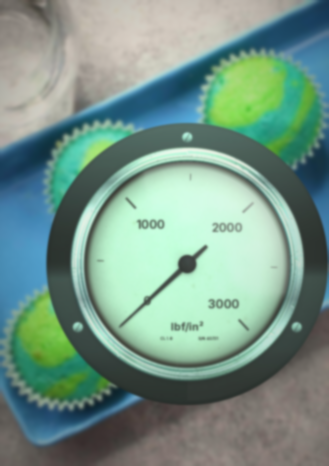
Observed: 0 (psi)
